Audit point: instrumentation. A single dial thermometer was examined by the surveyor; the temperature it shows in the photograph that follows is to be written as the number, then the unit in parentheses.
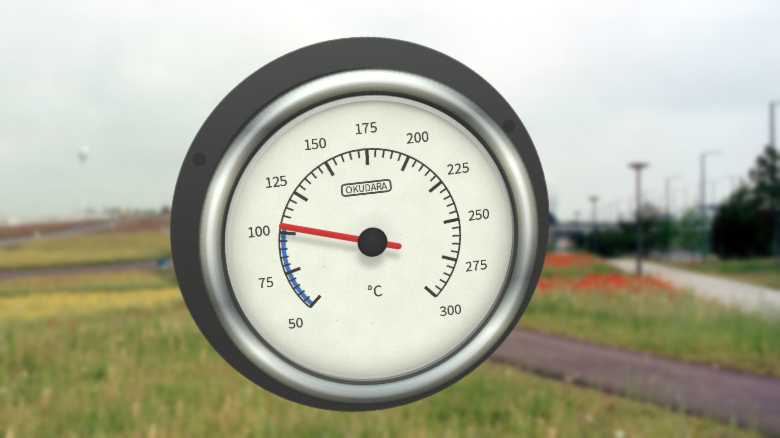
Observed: 105 (°C)
